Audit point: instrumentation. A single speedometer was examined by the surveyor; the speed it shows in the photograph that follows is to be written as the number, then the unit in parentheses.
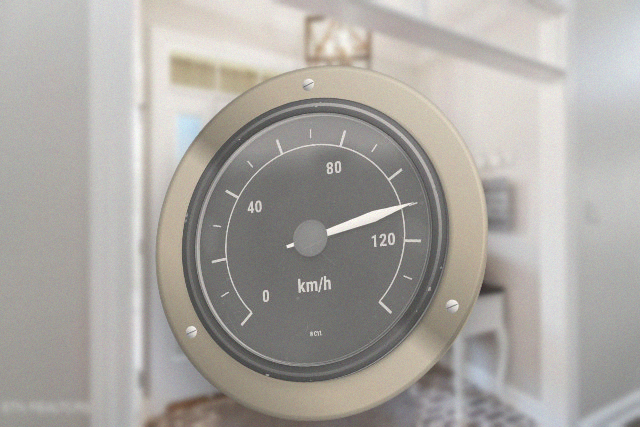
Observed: 110 (km/h)
